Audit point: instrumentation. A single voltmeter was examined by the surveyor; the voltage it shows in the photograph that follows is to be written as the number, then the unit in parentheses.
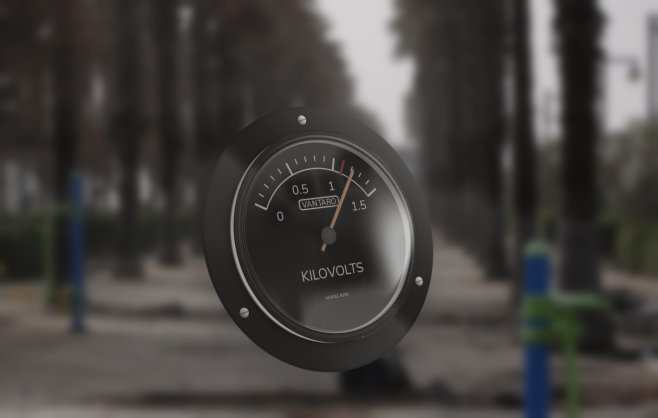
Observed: 1.2 (kV)
